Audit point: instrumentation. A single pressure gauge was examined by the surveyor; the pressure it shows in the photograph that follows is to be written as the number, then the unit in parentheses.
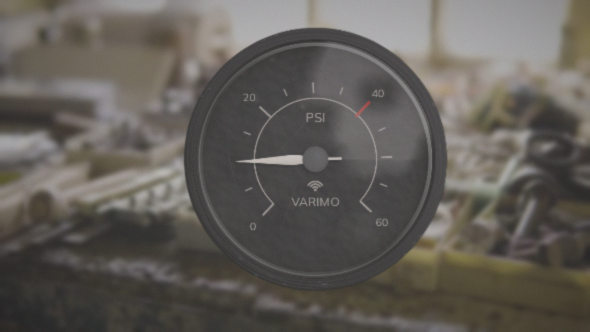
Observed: 10 (psi)
